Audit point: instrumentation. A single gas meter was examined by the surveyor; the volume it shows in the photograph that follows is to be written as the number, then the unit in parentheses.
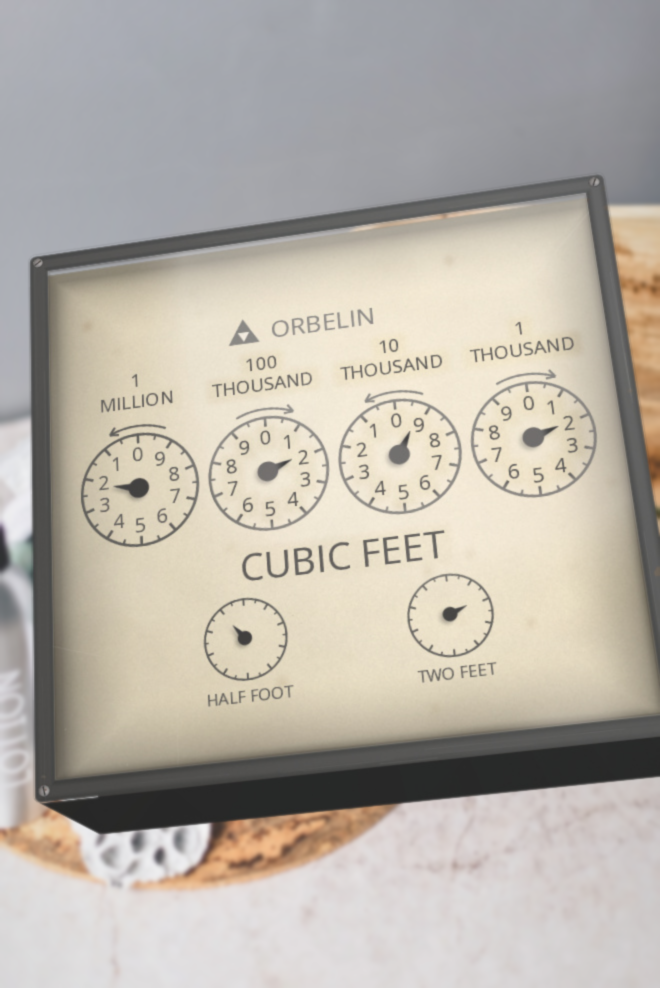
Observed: 219200 (ft³)
